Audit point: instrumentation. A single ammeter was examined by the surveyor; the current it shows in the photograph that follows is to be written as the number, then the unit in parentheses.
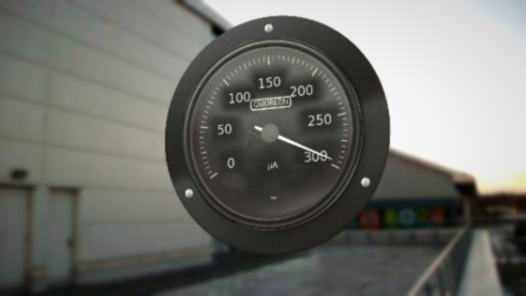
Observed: 295 (µA)
